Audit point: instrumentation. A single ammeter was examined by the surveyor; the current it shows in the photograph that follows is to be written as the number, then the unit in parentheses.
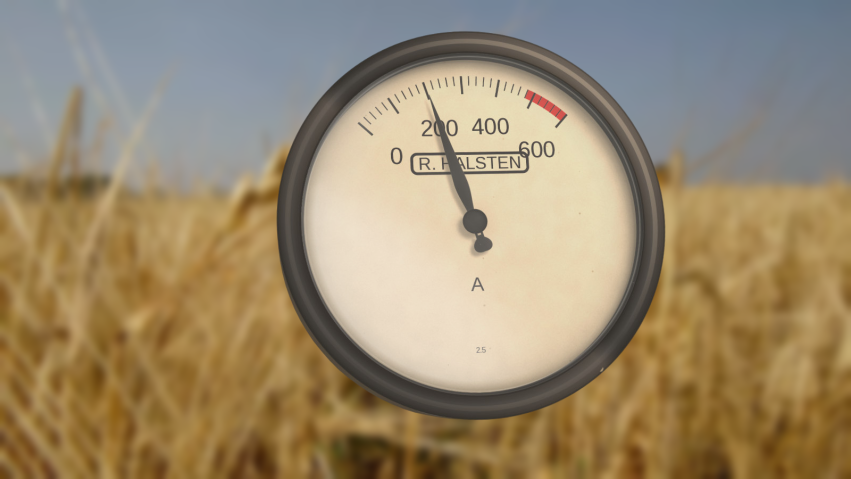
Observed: 200 (A)
